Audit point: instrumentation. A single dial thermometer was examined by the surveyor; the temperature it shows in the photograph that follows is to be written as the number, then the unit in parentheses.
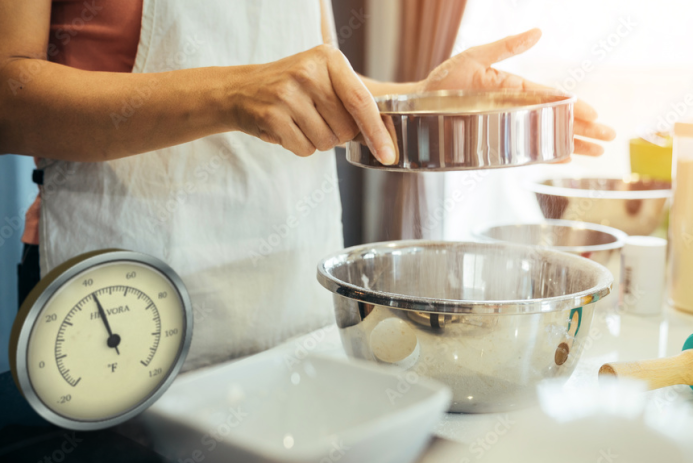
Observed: 40 (°F)
